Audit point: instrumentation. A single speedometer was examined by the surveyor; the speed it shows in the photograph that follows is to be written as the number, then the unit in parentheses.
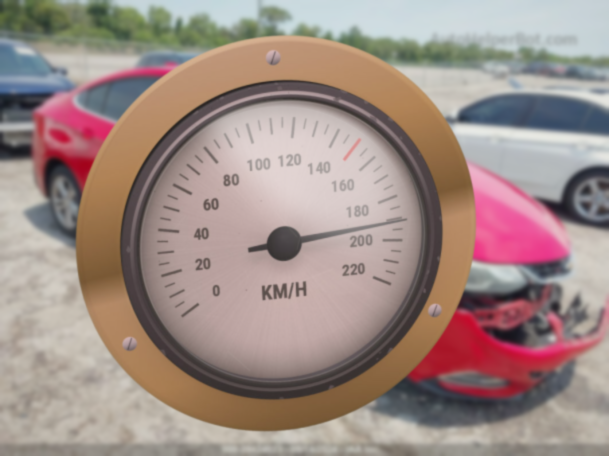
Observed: 190 (km/h)
